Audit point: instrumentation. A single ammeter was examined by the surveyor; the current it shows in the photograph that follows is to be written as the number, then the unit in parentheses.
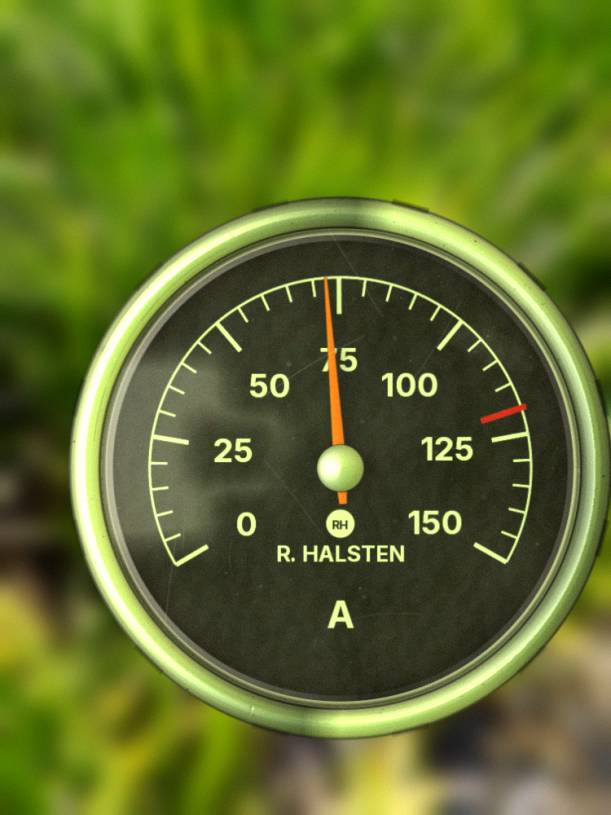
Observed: 72.5 (A)
